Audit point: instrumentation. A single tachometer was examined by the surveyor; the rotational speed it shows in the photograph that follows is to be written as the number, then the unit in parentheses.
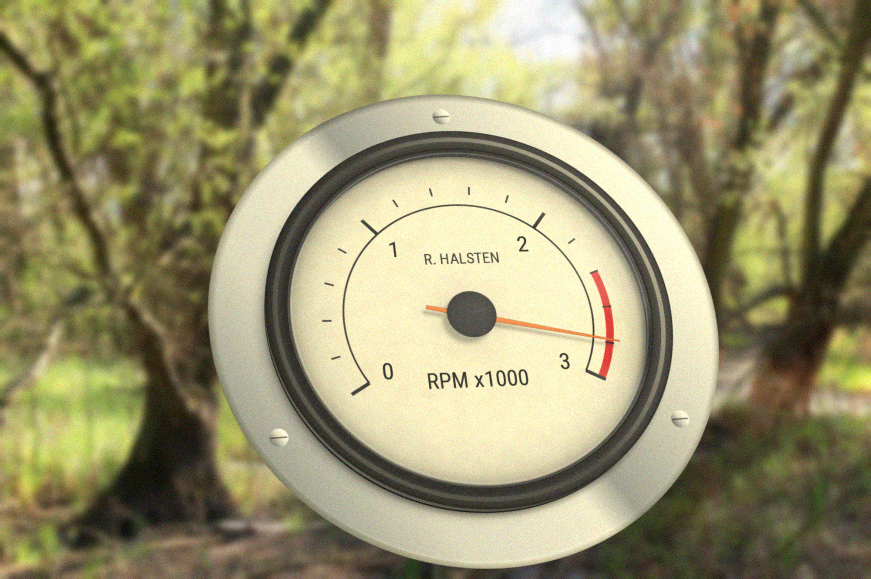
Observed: 2800 (rpm)
